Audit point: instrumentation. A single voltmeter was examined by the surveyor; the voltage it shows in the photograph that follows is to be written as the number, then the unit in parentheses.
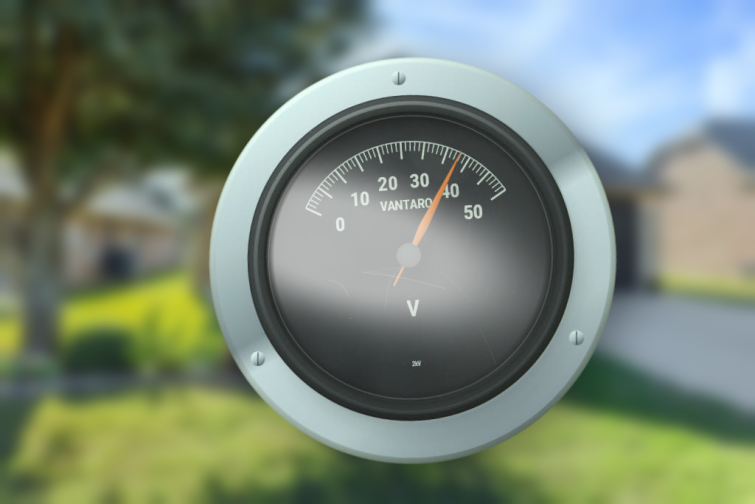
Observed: 38 (V)
